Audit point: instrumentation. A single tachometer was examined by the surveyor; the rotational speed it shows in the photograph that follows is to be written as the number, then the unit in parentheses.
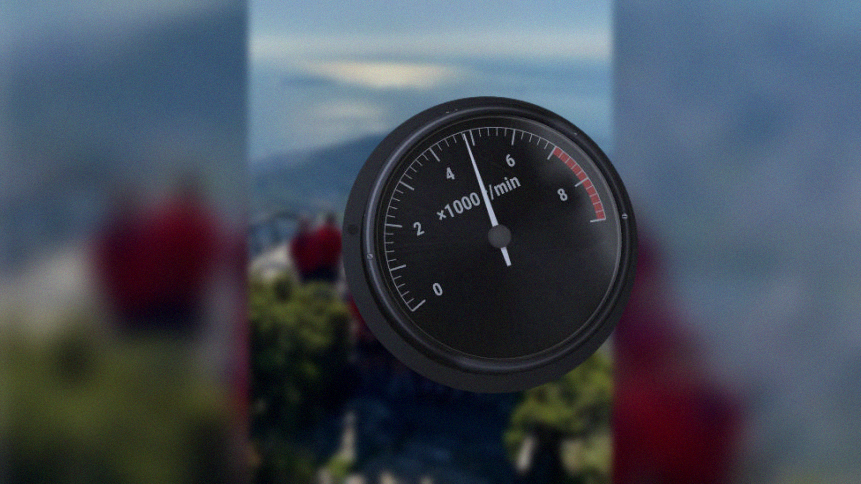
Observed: 4800 (rpm)
